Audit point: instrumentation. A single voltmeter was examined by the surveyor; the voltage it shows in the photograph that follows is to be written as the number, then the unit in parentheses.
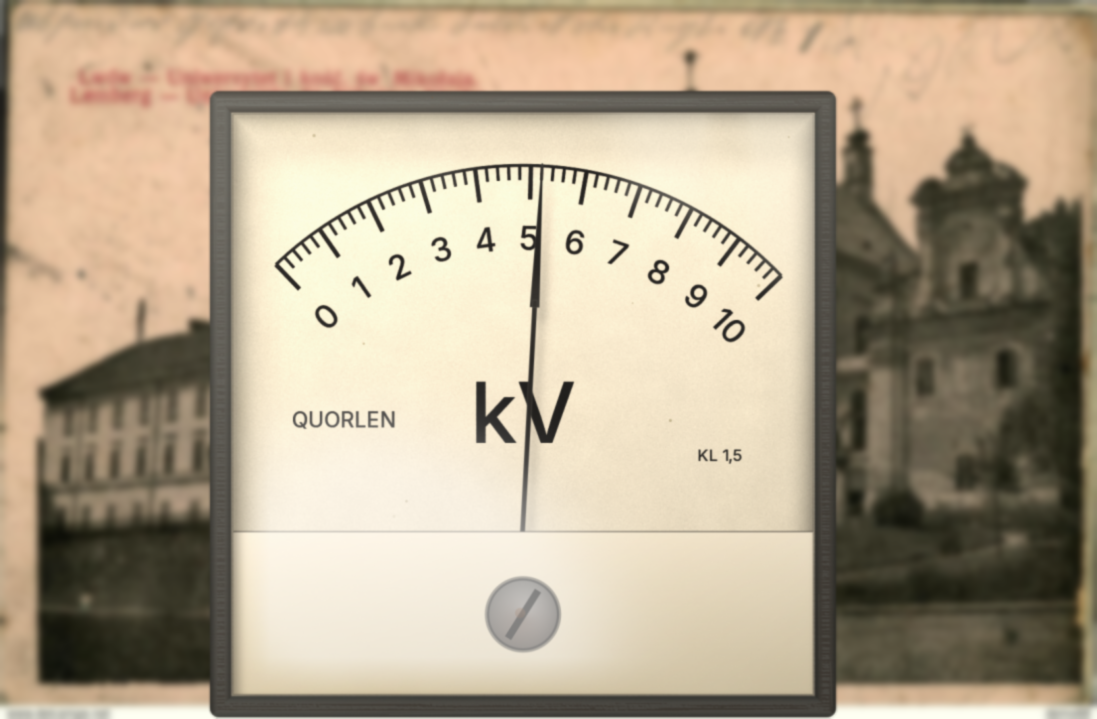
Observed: 5.2 (kV)
